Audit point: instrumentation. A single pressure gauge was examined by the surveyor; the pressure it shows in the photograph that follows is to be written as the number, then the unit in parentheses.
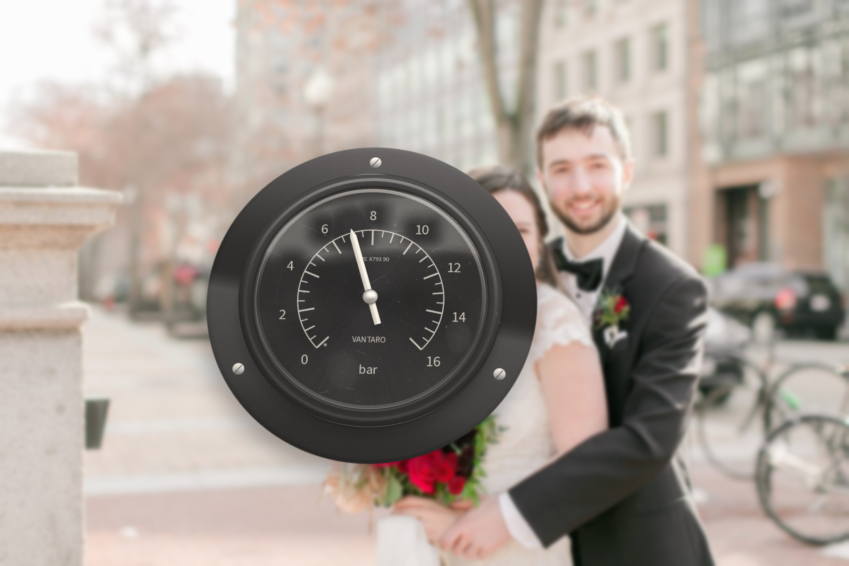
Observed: 7 (bar)
